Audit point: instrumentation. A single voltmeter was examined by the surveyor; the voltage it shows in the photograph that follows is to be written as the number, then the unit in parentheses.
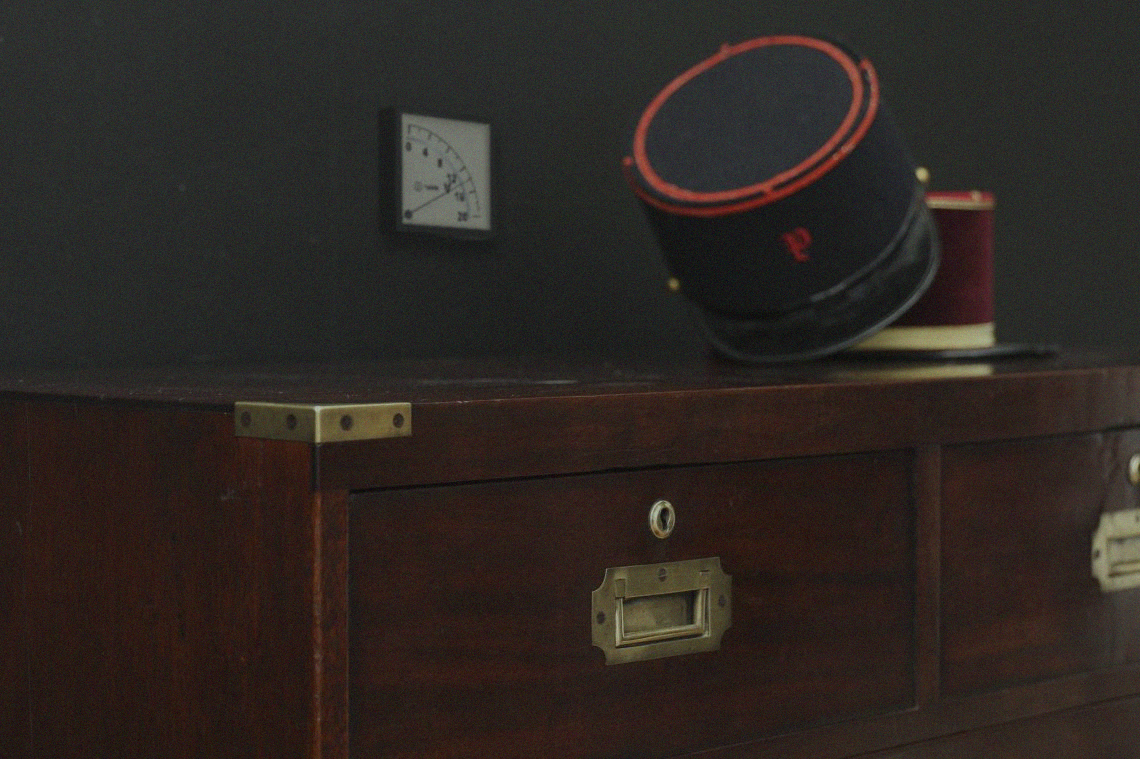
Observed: 14 (V)
